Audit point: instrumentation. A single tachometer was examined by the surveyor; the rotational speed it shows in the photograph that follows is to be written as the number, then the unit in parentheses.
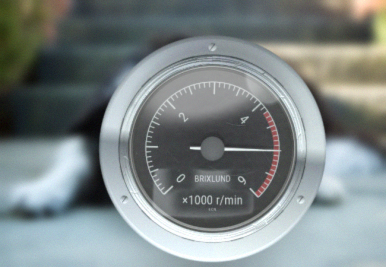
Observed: 5000 (rpm)
